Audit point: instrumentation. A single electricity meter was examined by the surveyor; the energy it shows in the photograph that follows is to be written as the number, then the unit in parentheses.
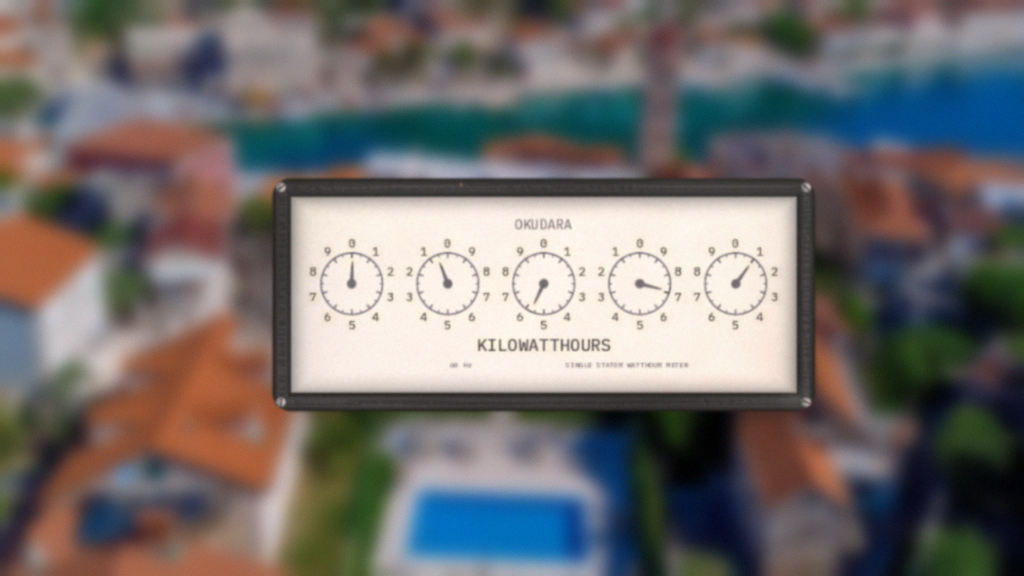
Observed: 571 (kWh)
